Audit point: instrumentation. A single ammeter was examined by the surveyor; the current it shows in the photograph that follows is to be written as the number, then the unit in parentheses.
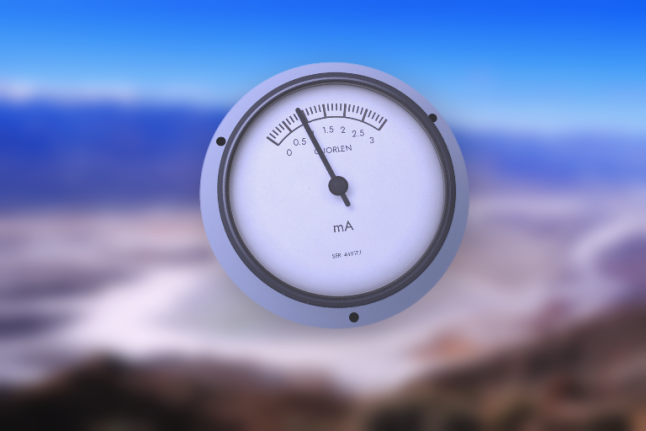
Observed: 0.9 (mA)
